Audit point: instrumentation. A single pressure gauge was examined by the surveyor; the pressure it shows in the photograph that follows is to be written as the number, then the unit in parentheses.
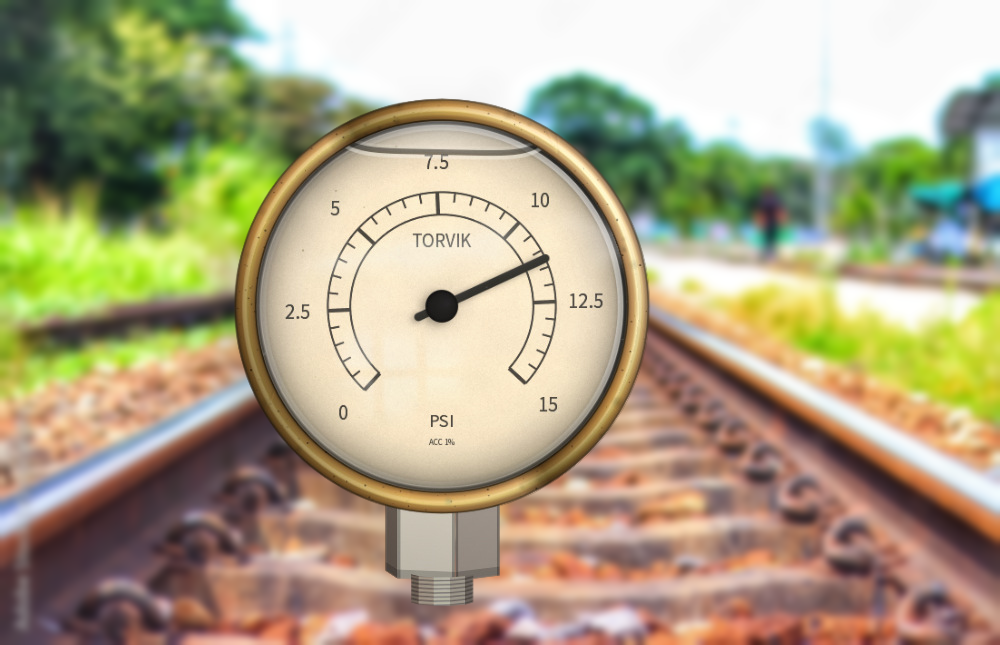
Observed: 11.25 (psi)
